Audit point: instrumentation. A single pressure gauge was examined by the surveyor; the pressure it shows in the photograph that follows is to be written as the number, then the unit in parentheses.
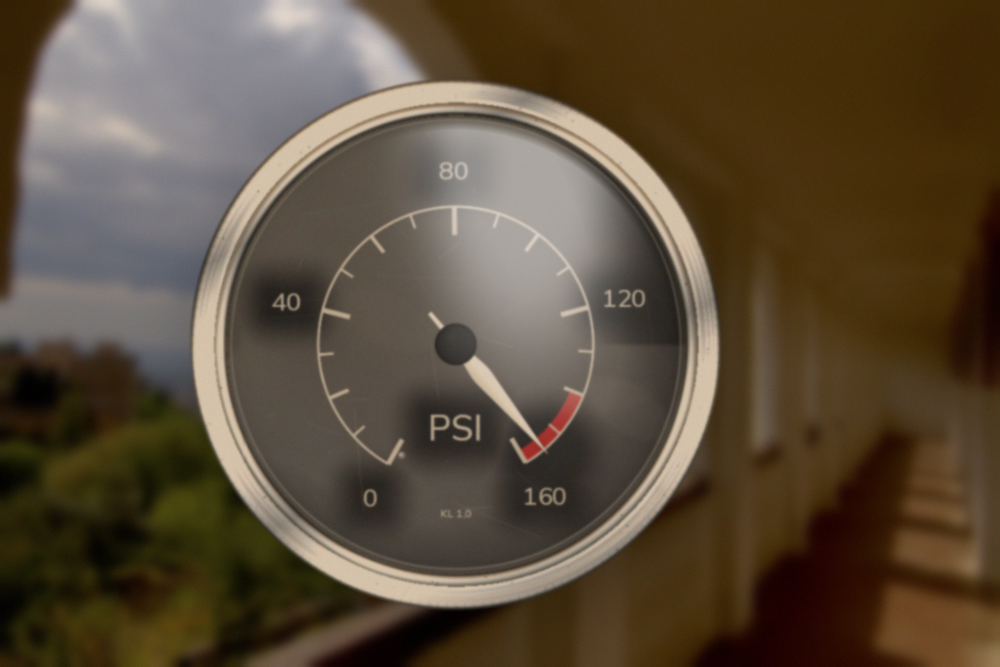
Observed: 155 (psi)
